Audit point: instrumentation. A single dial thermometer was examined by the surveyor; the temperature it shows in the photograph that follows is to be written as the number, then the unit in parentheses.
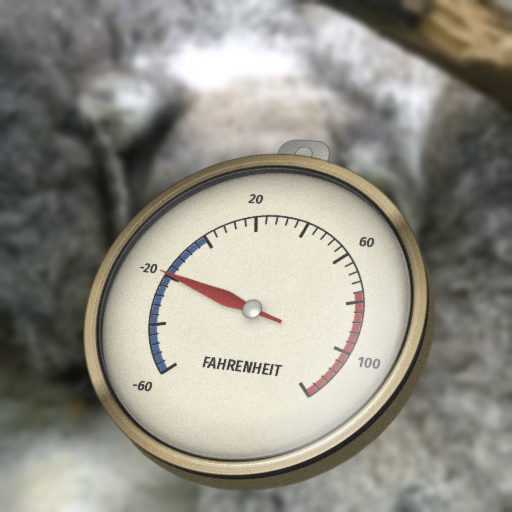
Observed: -20 (°F)
